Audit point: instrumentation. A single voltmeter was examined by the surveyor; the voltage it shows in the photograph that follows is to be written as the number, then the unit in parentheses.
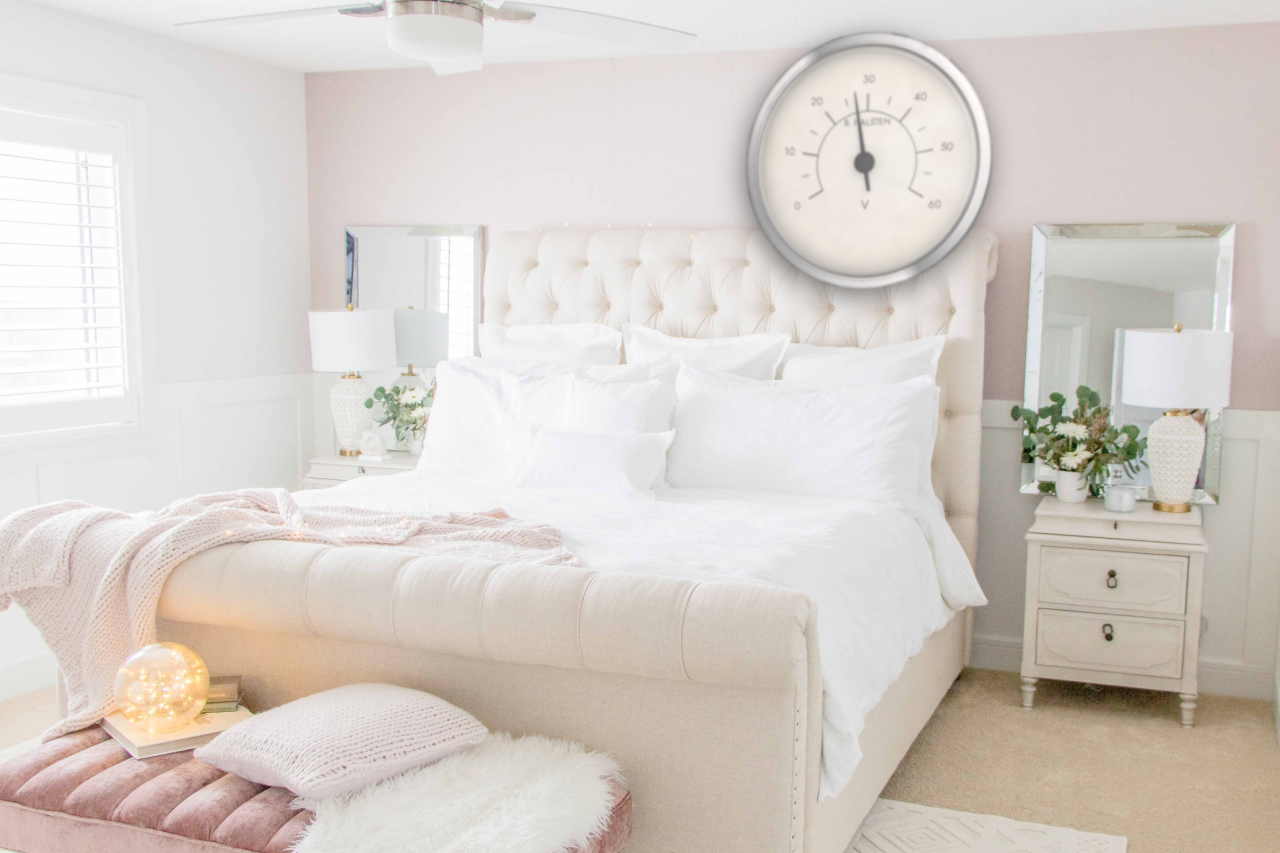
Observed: 27.5 (V)
